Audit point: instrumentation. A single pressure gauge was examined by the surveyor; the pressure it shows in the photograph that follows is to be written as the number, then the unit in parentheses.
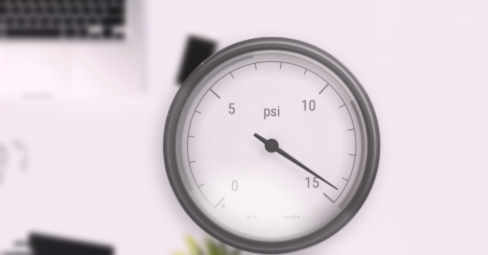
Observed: 14.5 (psi)
